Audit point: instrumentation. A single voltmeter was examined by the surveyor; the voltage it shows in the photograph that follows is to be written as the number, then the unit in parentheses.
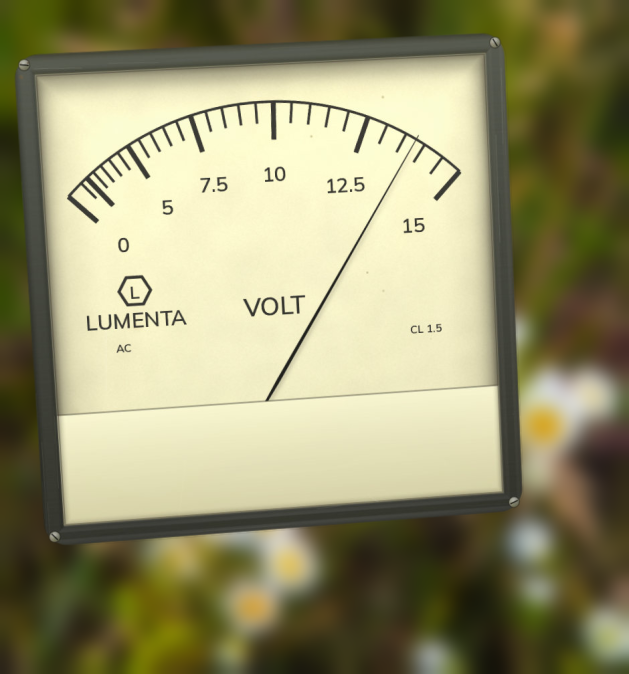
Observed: 13.75 (V)
